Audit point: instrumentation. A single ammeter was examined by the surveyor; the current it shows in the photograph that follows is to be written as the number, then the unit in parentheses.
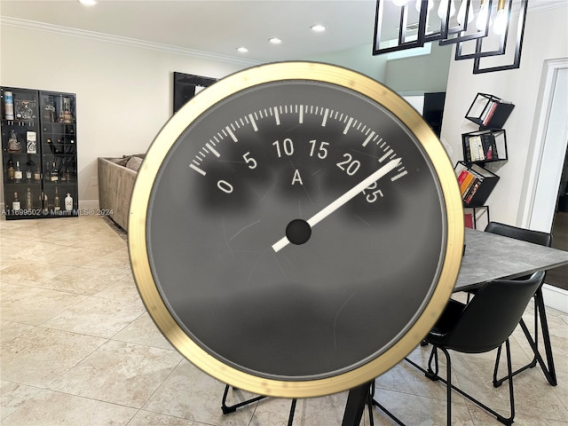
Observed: 23.5 (A)
